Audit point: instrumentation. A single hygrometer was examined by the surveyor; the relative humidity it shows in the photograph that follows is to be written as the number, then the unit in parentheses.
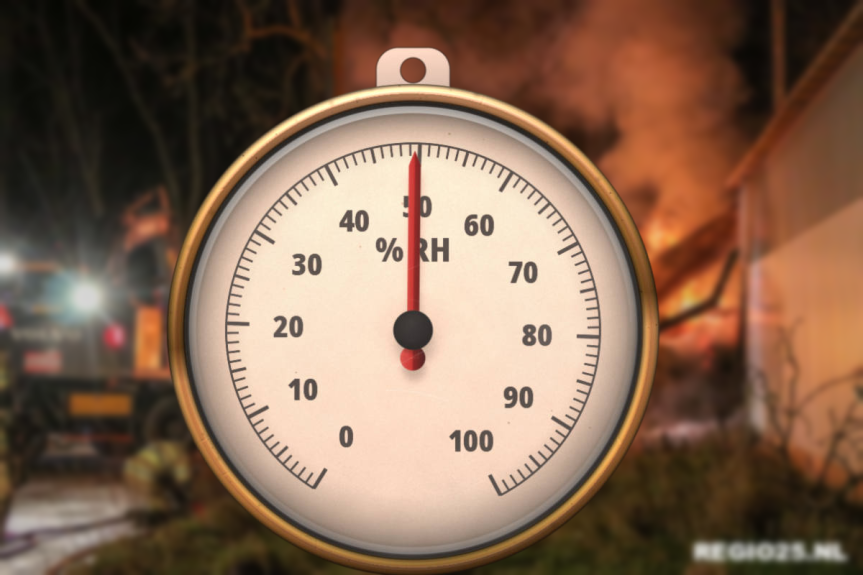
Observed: 49.5 (%)
